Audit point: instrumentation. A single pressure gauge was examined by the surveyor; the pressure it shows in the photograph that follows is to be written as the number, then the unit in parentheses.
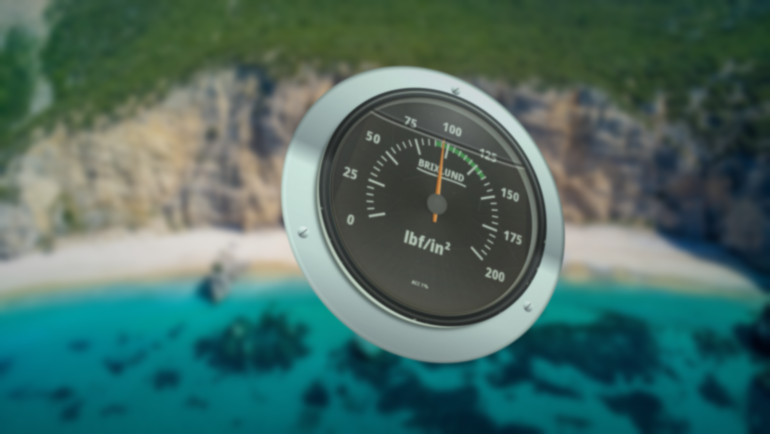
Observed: 95 (psi)
